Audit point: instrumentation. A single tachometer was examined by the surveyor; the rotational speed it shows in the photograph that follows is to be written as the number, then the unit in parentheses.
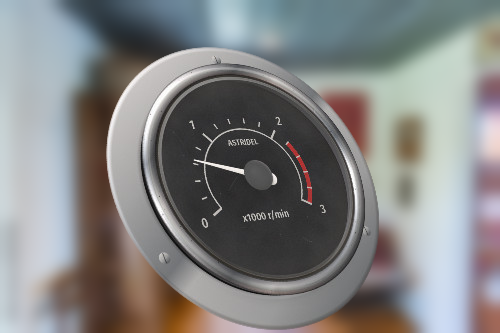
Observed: 600 (rpm)
